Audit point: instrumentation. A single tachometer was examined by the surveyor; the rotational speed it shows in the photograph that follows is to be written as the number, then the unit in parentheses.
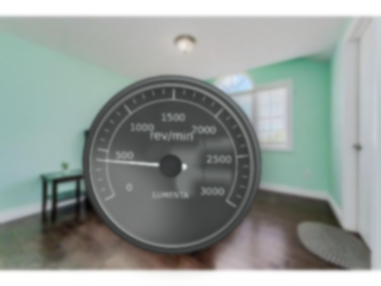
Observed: 400 (rpm)
